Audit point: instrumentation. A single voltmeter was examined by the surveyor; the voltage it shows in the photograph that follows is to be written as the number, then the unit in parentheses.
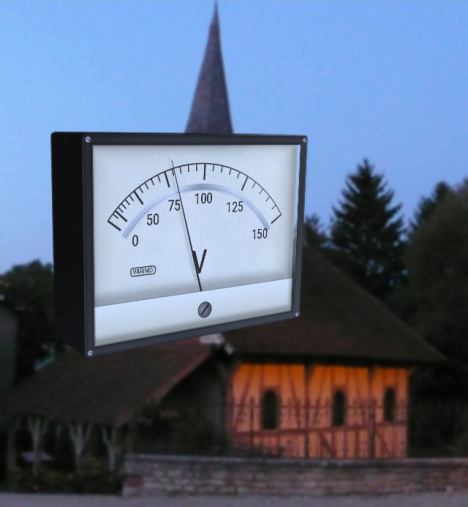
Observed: 80 (V)
